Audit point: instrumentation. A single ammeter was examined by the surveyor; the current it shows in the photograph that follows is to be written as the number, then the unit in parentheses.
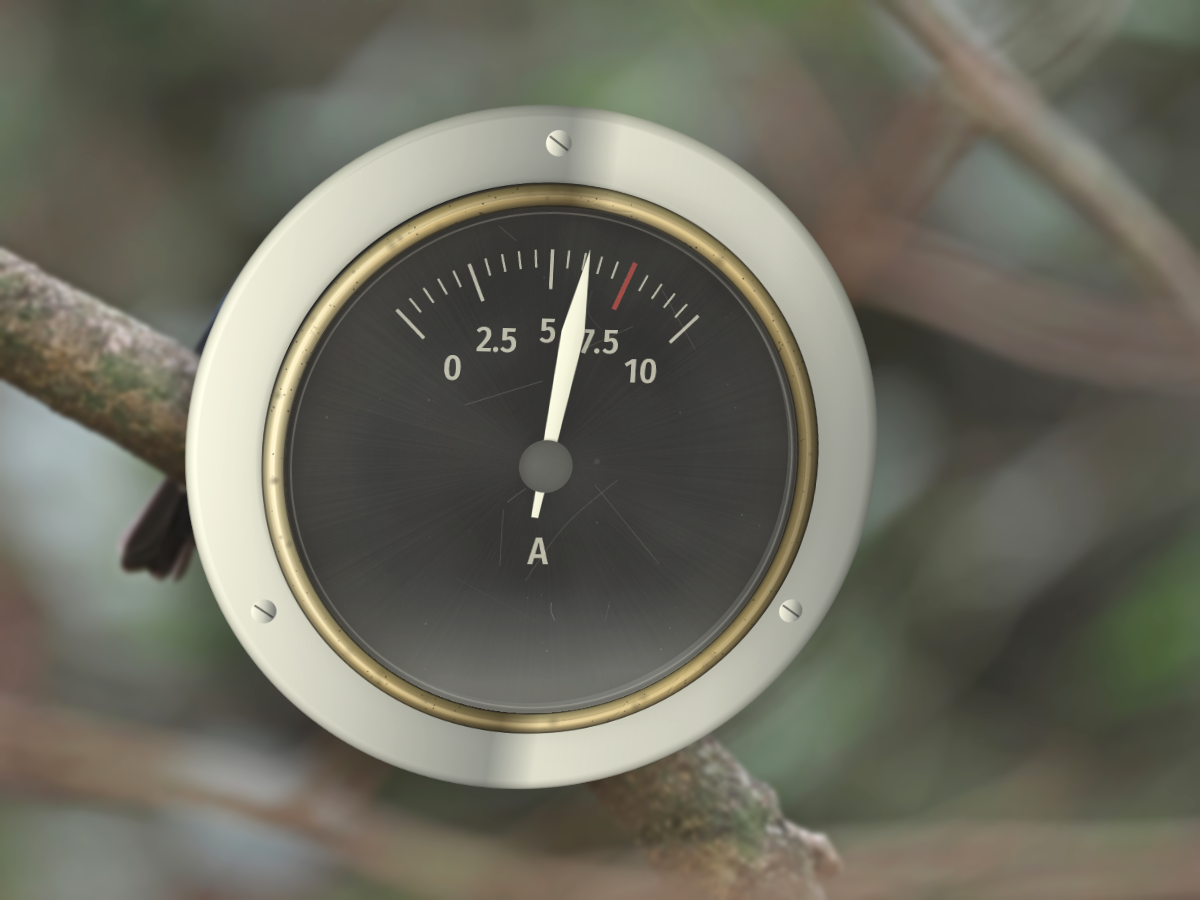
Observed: 6 (A)
